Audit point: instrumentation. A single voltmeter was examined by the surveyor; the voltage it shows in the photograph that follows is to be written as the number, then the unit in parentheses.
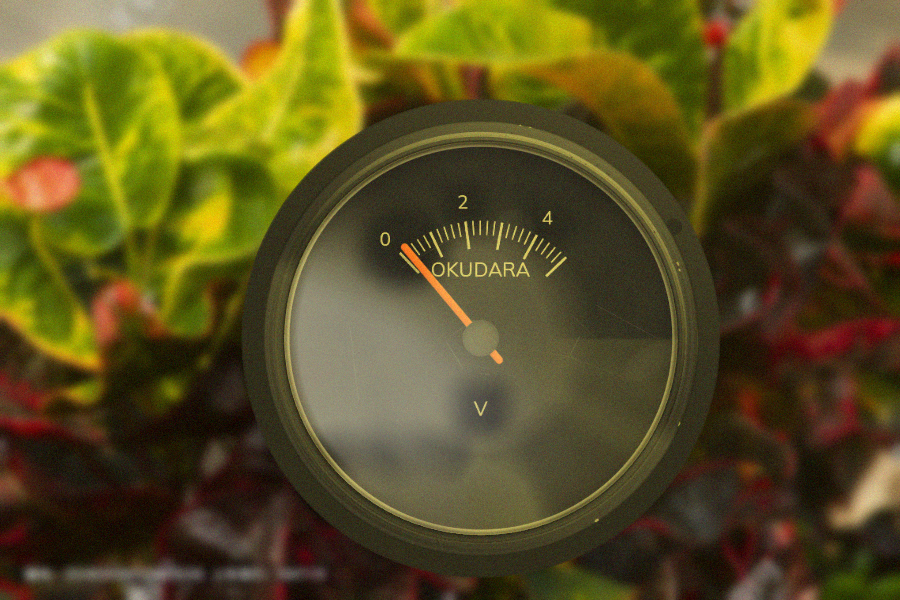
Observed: 0.2 (V)
